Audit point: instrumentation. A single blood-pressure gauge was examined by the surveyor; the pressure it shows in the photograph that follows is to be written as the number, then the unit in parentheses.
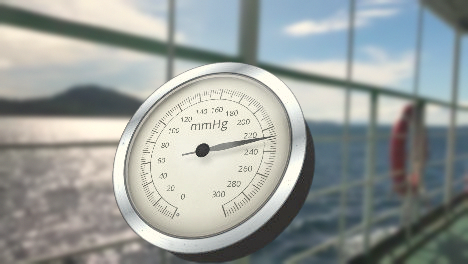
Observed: 230 (mmHg)
